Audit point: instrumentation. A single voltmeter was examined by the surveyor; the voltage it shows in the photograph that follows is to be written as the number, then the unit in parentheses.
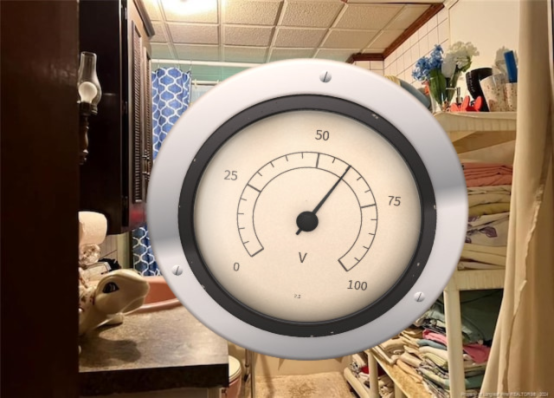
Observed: 60 (V)
